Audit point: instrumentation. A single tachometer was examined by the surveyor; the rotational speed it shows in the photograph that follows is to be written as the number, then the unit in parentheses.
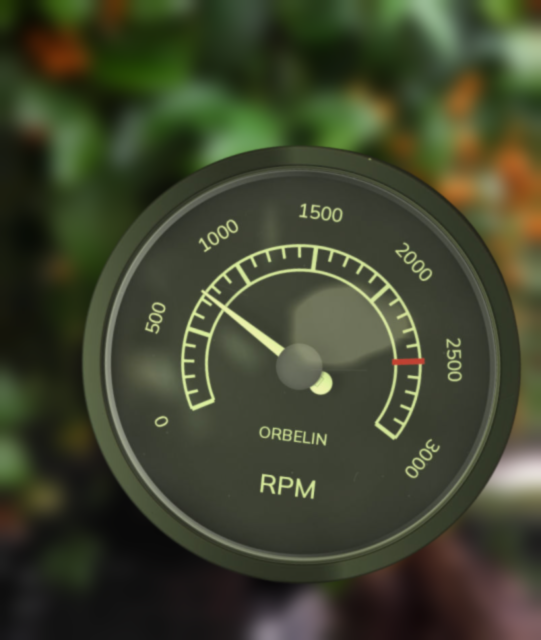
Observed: 750 (rpm)
